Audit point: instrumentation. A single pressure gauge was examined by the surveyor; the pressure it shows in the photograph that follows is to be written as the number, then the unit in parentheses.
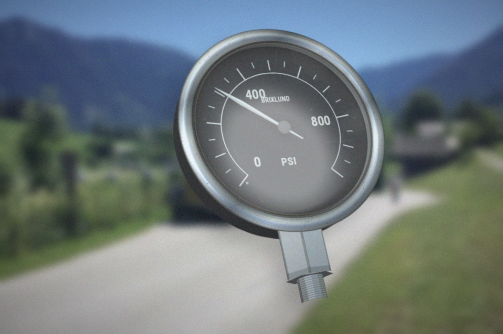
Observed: 300 (psi)
